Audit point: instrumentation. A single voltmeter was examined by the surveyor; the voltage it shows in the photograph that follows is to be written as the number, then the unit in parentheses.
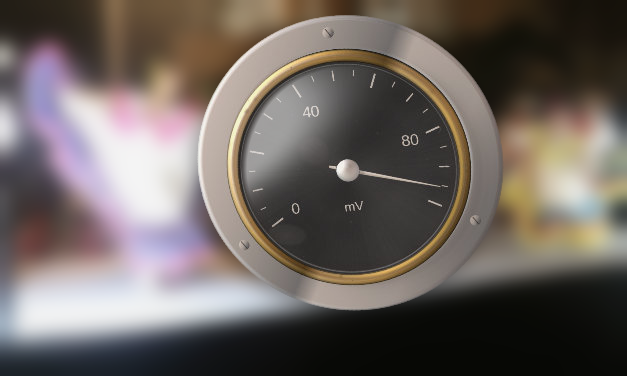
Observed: 95 (mV)
